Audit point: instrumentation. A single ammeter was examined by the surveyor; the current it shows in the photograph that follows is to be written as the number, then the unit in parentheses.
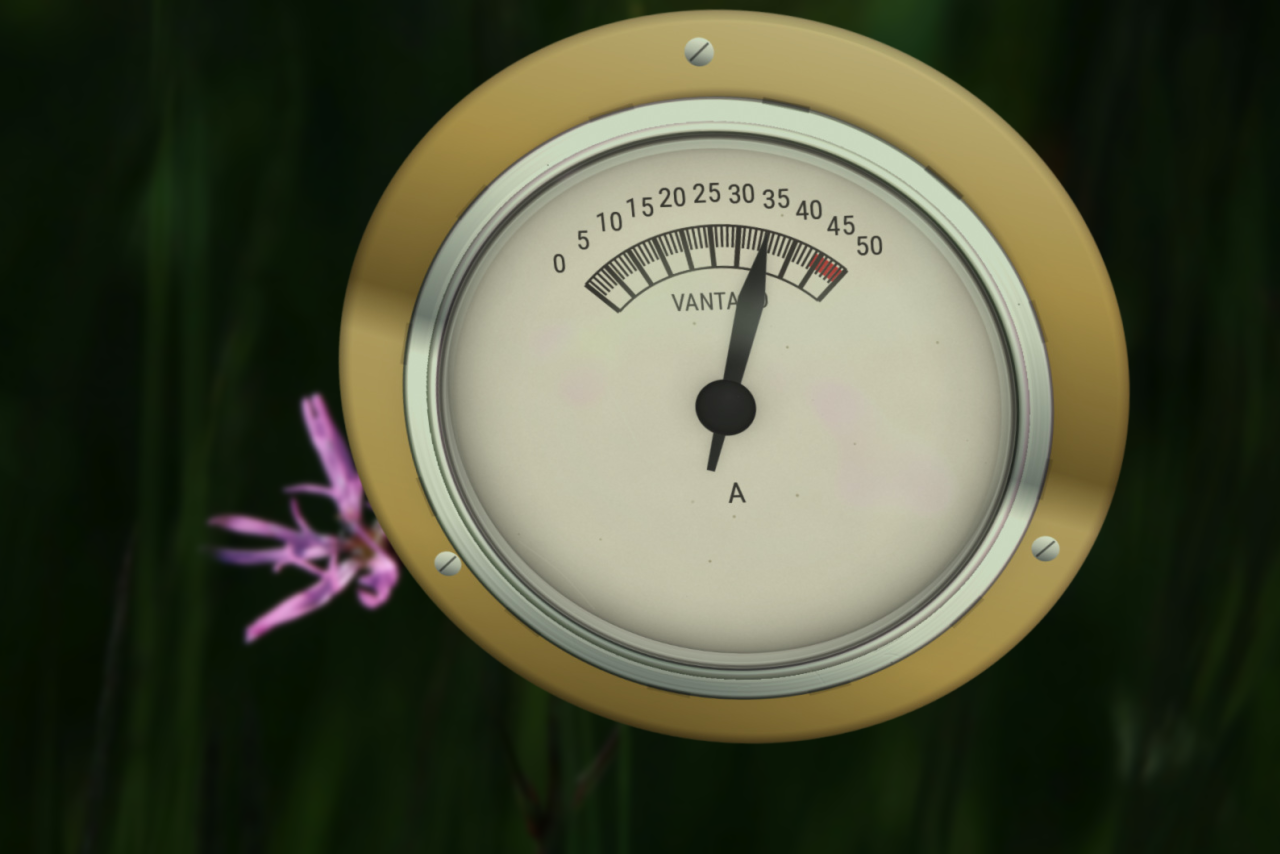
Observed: 35 (A)
